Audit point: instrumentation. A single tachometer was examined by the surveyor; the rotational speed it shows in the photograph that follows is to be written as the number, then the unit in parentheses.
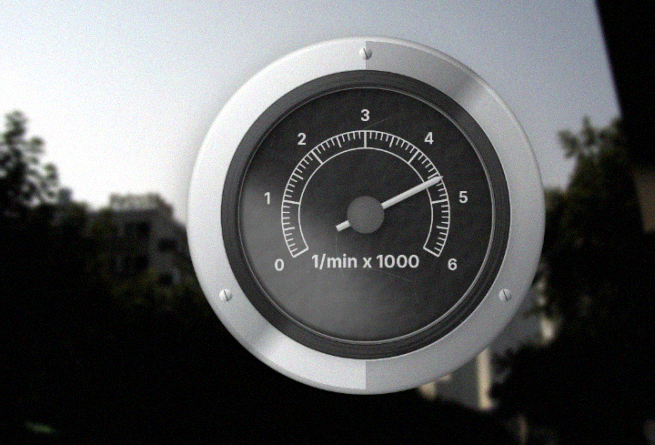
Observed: 4600 (rpm)
